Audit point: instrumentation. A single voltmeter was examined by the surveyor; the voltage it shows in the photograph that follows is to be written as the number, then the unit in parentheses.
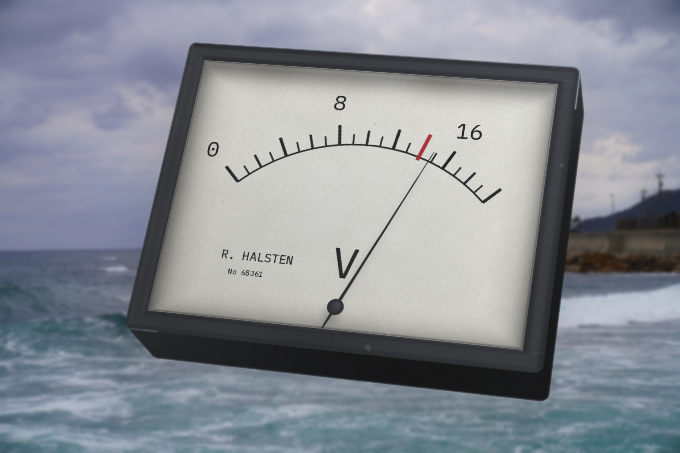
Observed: 15 (V)
